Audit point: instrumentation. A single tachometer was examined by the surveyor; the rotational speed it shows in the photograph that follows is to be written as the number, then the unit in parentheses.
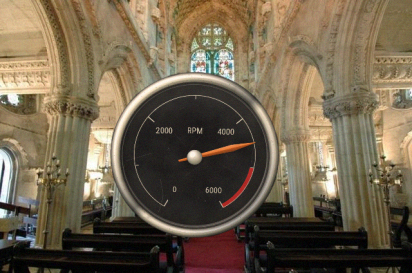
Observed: 4500 (rpm)
